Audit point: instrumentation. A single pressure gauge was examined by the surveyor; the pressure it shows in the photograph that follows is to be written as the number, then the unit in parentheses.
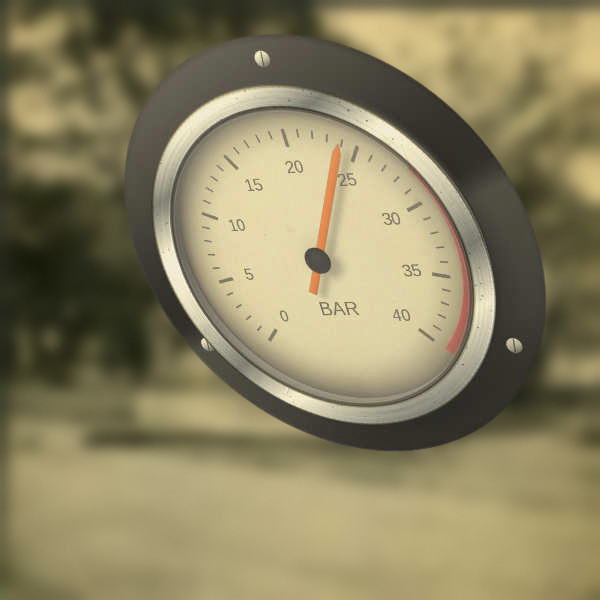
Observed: 24 (bar)
